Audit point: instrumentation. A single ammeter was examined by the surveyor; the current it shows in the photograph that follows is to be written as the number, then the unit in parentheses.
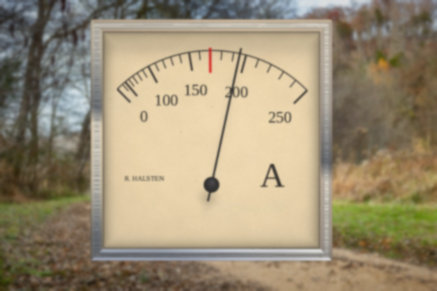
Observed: 195 (A)
